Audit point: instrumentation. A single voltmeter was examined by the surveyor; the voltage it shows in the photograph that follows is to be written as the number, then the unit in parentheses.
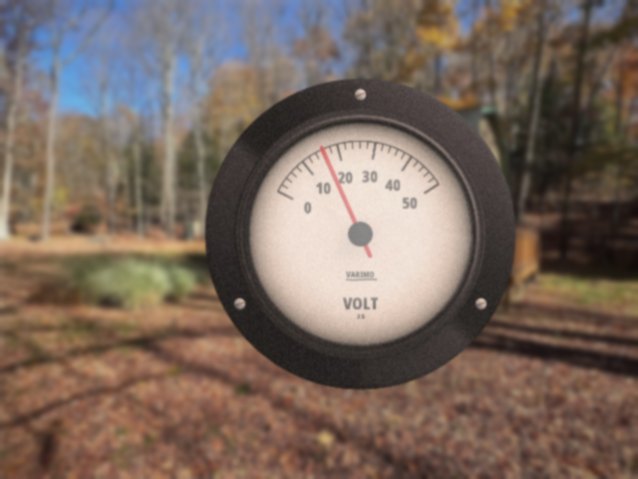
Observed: 16 (V)
